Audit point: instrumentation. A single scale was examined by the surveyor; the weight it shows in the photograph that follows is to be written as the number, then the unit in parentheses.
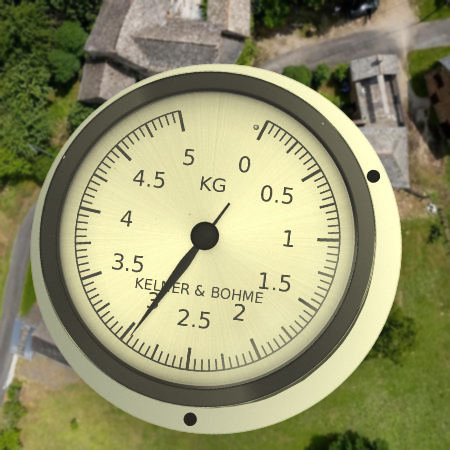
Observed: 2.95 (kg)
